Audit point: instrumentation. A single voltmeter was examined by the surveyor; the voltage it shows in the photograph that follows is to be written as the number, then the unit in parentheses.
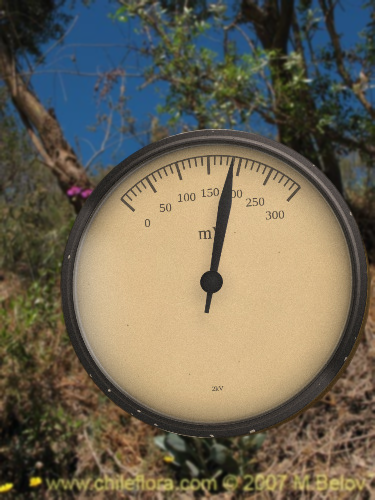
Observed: 190 (mV)
